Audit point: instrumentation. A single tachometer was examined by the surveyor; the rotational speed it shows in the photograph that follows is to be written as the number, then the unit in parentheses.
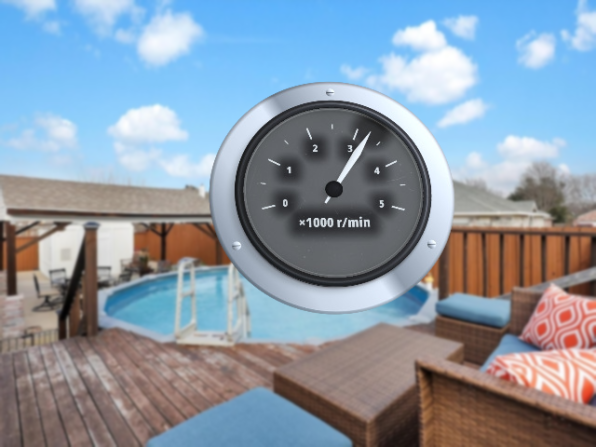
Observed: 3250 (rpm)
